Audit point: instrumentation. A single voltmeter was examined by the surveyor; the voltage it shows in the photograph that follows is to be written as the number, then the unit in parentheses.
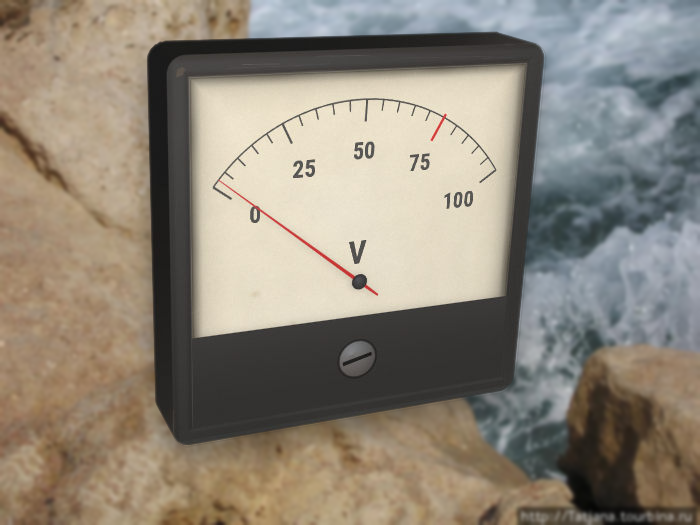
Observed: 2.5 (V)
